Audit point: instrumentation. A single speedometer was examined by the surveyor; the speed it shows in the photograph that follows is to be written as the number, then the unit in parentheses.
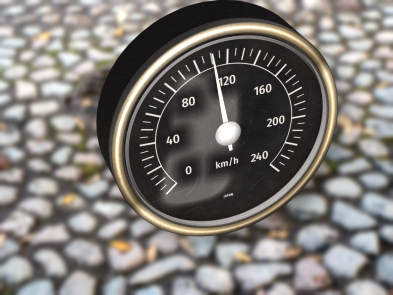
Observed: 110 (km/h)
